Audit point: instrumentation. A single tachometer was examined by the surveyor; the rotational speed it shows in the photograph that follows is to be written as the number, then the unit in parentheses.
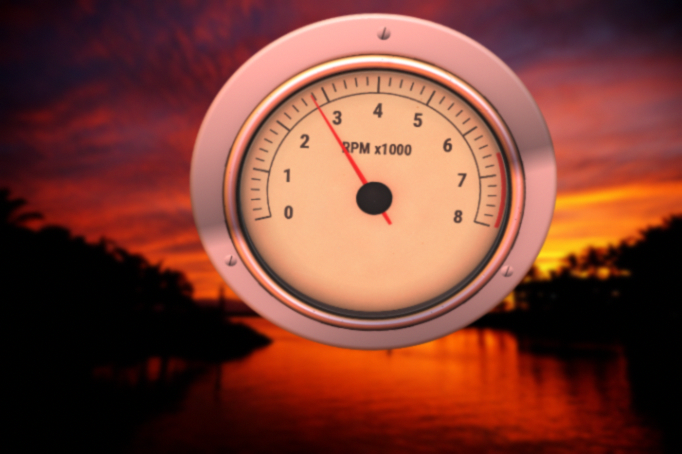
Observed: 2800 (rpm)
